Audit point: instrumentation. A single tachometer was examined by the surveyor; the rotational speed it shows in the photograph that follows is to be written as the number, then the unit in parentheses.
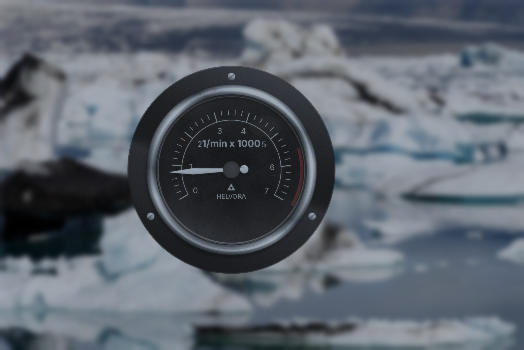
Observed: 800 (rpm)
